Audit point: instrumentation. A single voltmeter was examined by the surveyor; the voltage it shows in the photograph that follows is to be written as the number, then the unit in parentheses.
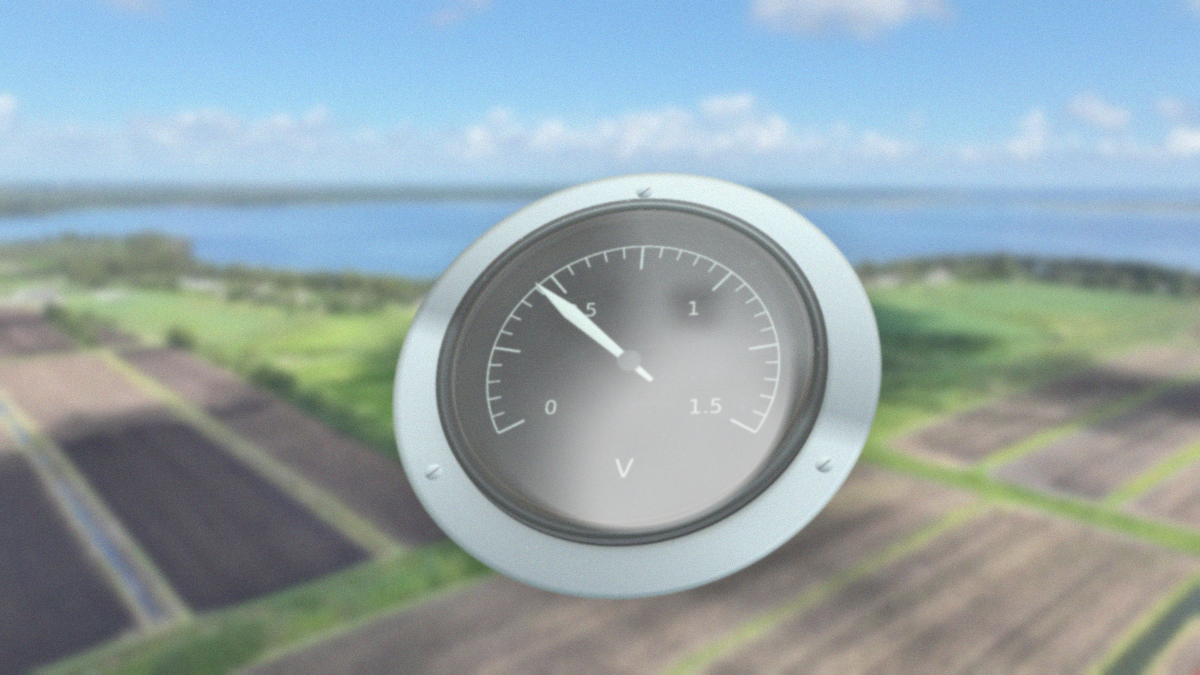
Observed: 0.45 (V)
